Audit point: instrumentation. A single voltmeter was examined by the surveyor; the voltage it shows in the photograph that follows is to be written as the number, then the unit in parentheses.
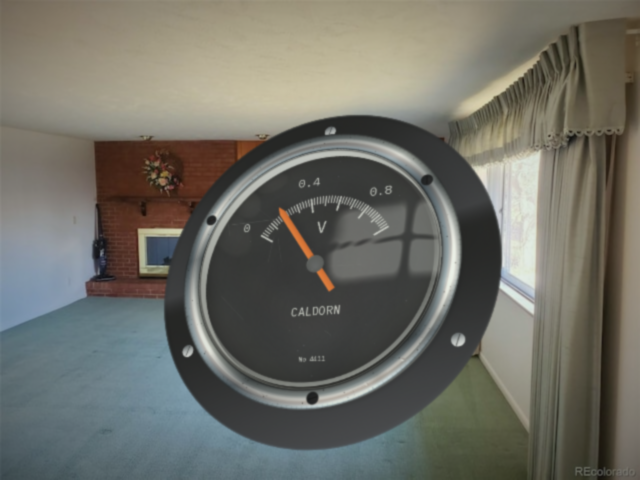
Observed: 0.2 (V)
